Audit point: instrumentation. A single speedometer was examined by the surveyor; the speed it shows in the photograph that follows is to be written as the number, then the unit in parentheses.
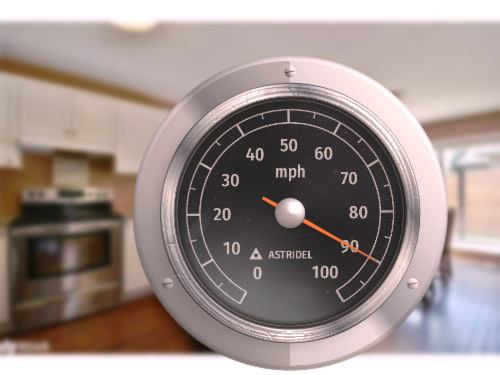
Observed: 90 (mph)
